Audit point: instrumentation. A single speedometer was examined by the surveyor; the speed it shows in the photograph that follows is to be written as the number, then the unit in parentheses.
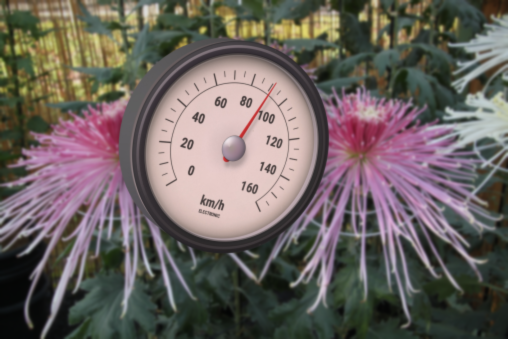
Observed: 90 (km/h)
